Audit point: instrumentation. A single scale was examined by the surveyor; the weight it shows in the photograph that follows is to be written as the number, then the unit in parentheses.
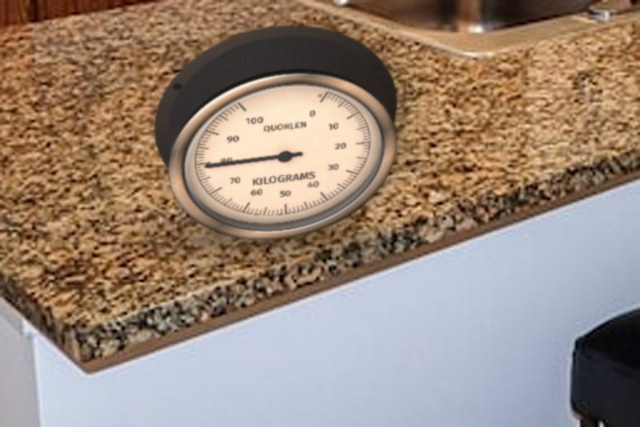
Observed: 80 (kg)
